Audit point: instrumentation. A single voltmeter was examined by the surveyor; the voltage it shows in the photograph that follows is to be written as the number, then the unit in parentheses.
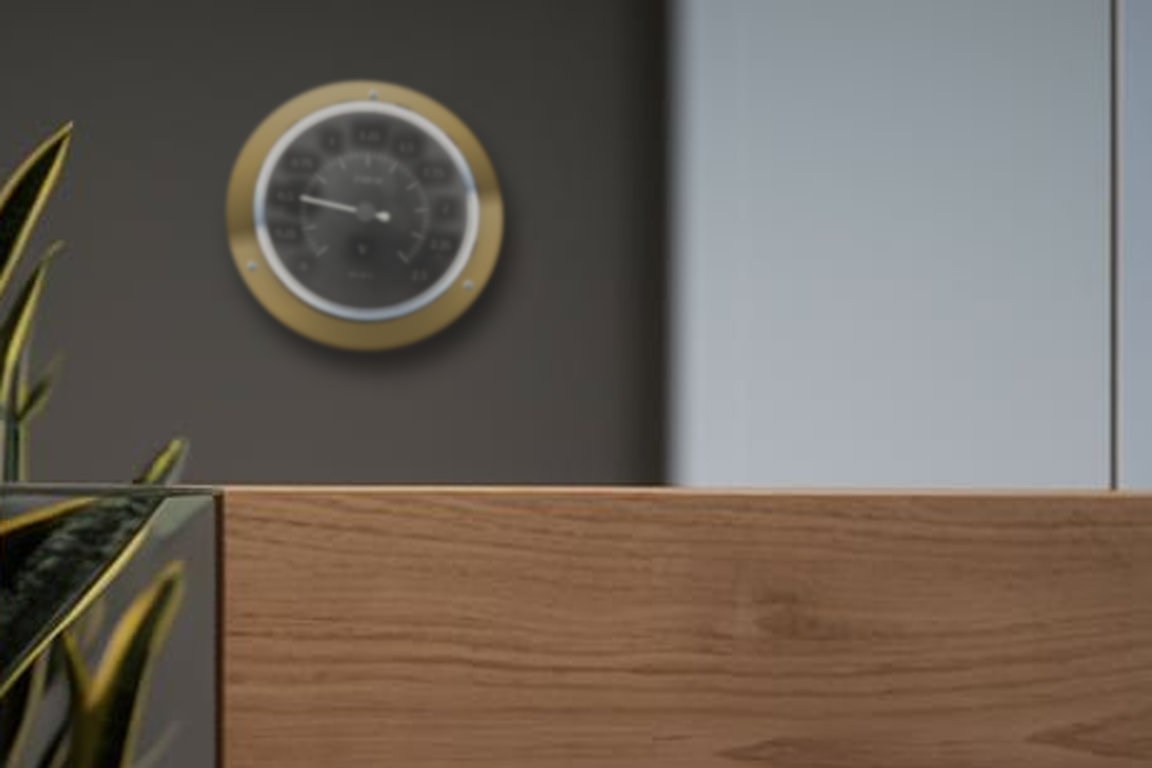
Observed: 0.5 (V)
